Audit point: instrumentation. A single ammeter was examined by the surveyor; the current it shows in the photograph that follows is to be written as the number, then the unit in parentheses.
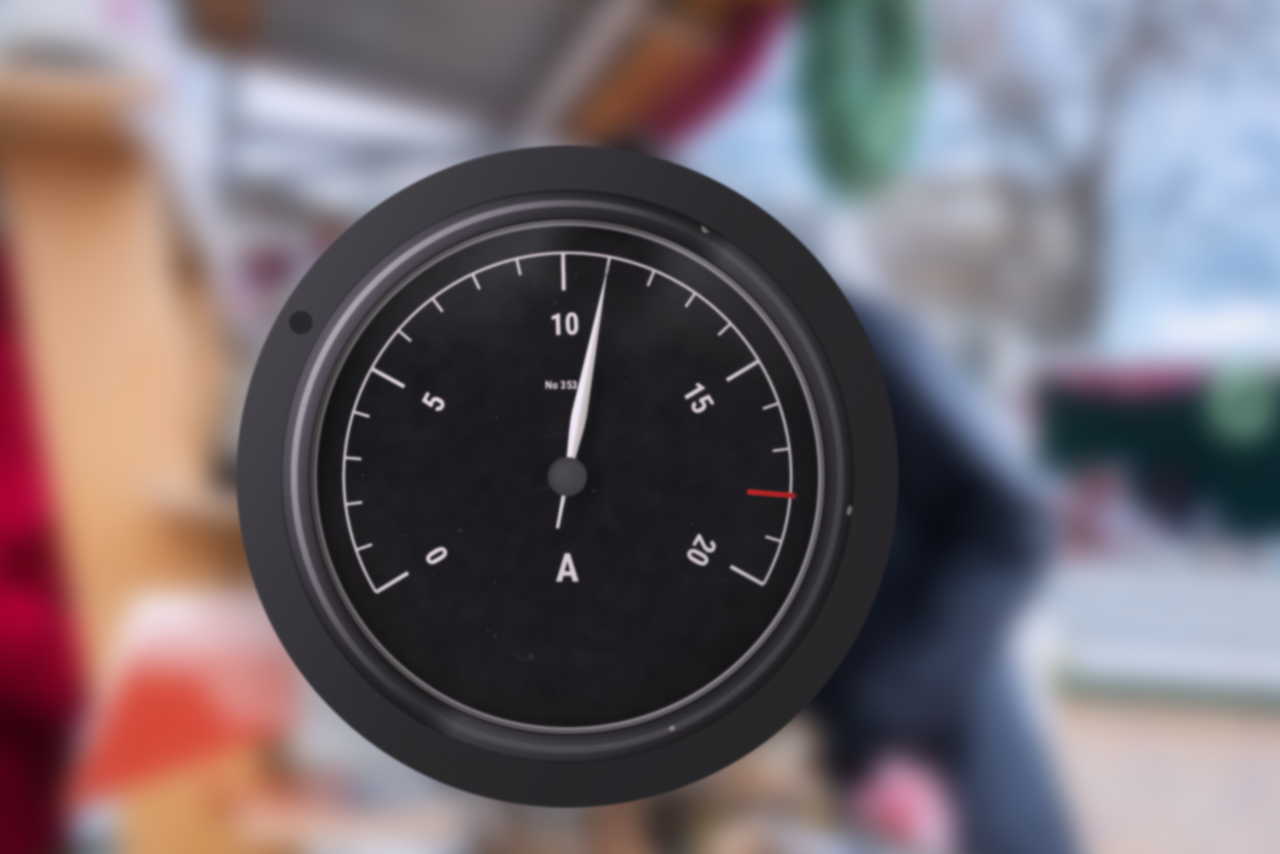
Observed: 11 (A)
